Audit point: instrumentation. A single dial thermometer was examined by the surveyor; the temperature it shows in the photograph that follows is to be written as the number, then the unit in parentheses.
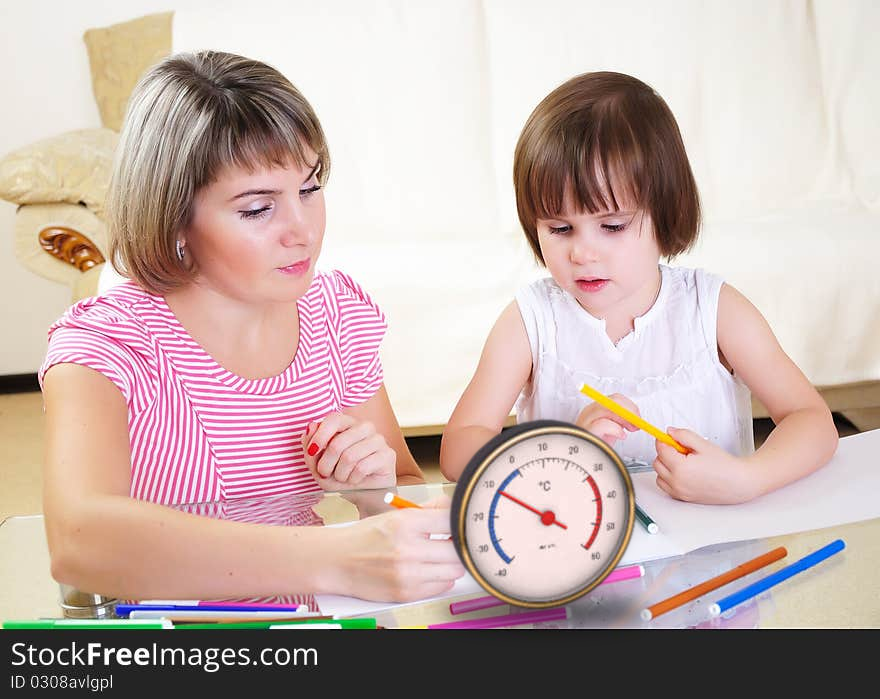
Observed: -10 (°C)
